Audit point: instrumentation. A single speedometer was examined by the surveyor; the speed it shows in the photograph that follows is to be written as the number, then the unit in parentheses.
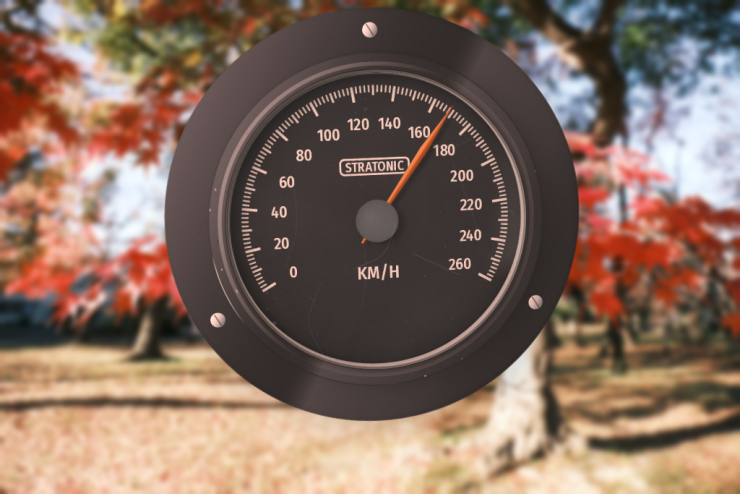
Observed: 168 (km/h)
